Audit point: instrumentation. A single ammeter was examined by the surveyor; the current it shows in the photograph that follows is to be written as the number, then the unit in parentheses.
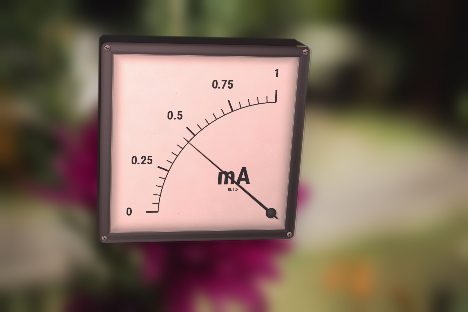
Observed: 0.45 (mA)
